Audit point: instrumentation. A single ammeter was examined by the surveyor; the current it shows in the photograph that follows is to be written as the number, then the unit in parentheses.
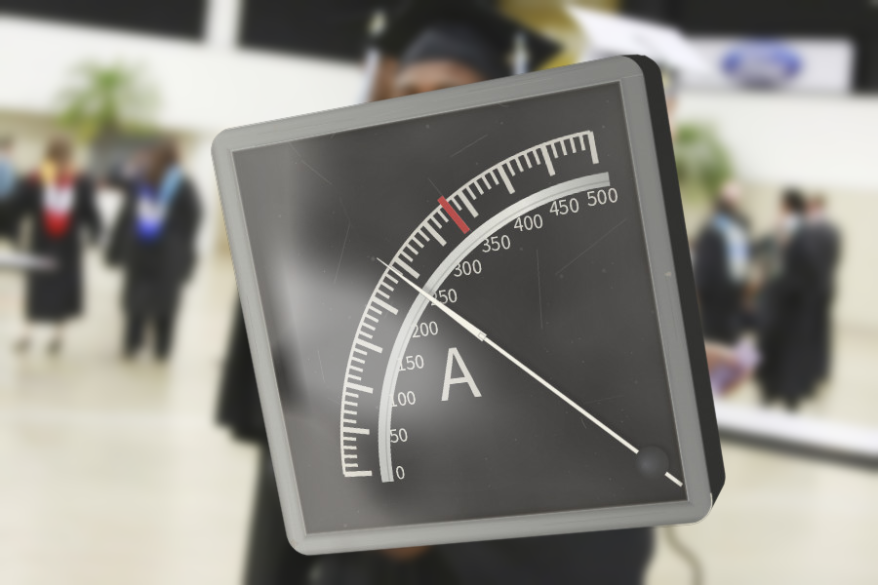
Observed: 240 (A)
